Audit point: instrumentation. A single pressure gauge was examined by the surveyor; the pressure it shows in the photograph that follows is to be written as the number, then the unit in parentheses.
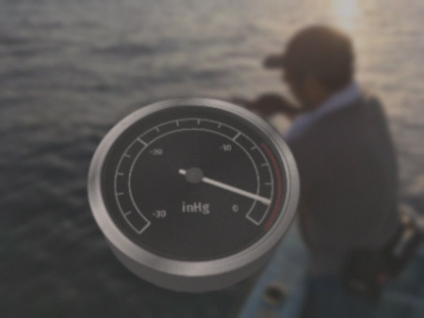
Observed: -2 (inHg)
